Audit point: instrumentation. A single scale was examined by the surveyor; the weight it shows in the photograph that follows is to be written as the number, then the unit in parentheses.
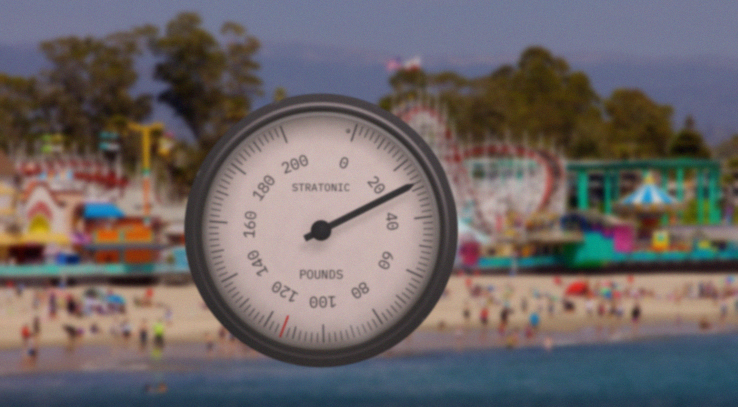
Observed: 28 (lb)
